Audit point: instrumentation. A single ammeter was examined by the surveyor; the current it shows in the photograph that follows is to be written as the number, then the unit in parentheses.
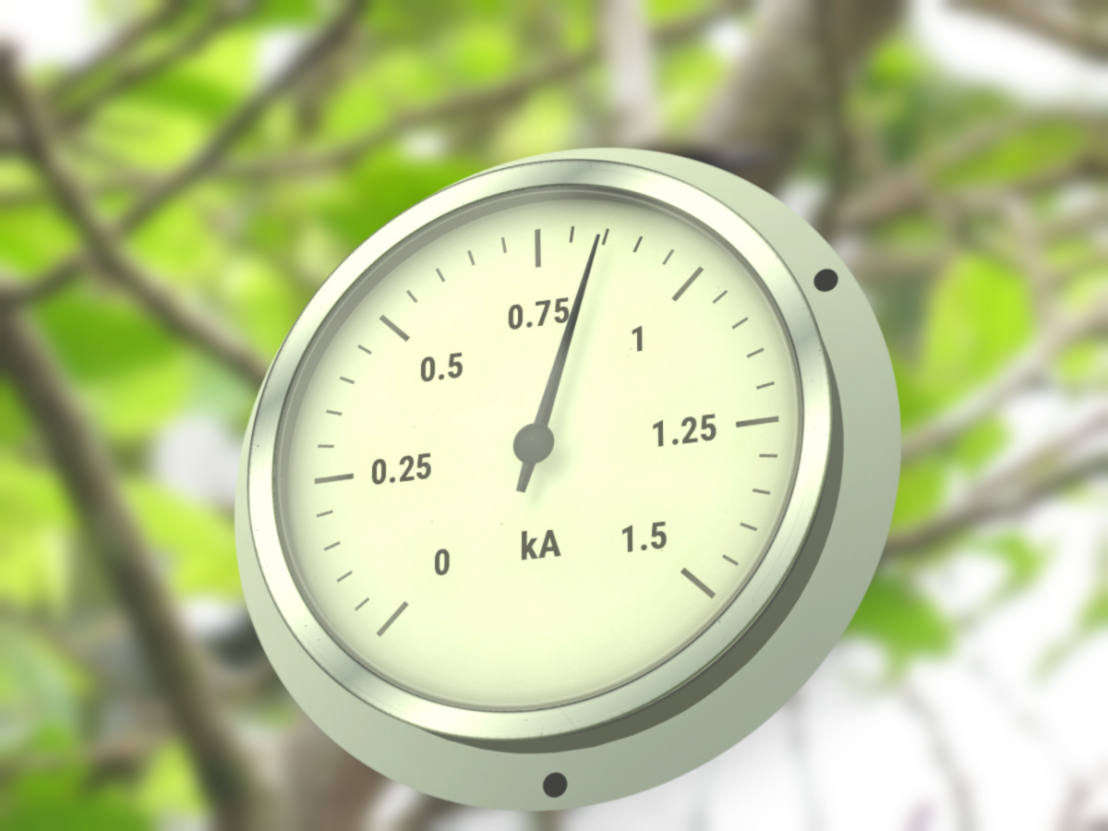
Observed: 0.85 (kA)
